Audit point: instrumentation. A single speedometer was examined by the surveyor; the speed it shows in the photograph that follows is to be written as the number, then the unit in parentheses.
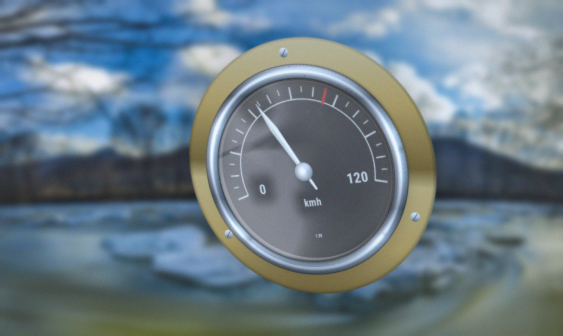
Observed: 45 (km/h)
